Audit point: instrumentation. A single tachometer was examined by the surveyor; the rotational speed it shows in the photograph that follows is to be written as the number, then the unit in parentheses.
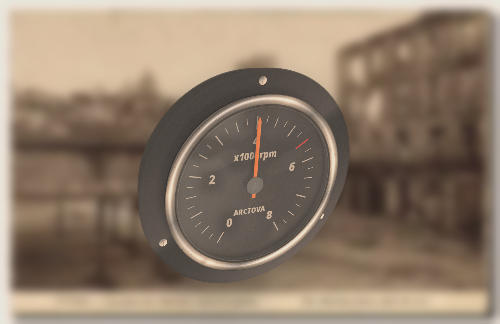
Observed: 4000 (rpm)
